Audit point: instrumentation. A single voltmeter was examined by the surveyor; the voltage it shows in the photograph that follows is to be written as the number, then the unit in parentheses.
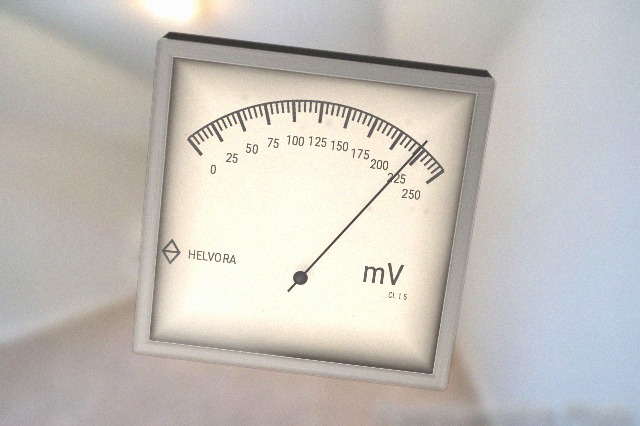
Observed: 220 (mV)
